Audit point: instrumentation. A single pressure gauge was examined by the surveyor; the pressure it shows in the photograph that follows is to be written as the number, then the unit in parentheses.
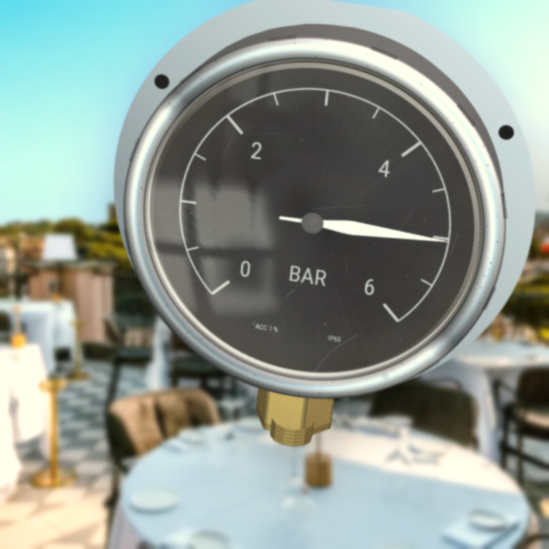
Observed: 5 (bar)
